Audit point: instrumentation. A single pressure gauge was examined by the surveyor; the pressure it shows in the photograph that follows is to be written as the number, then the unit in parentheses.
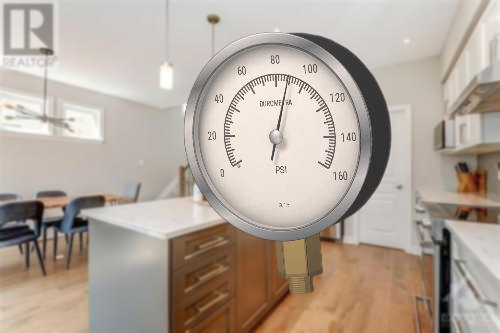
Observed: 90 (psi)
